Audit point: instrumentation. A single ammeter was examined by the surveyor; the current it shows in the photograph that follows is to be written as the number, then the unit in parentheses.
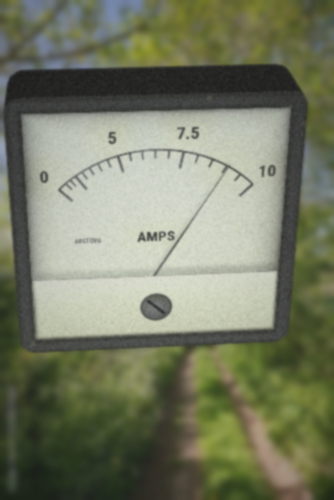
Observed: 9 (A)
